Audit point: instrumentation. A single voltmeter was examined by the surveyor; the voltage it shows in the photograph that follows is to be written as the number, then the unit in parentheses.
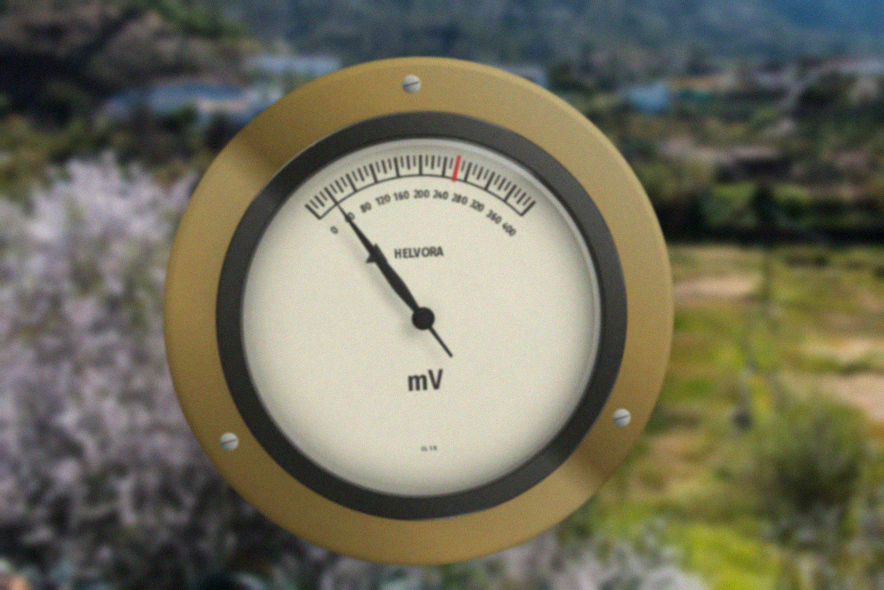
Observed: 40 (mV)
